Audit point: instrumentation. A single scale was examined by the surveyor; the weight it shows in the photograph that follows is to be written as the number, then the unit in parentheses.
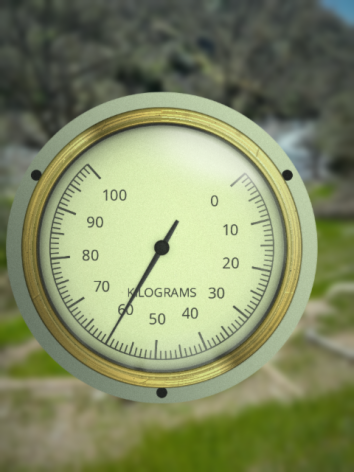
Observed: 60 (kg)
